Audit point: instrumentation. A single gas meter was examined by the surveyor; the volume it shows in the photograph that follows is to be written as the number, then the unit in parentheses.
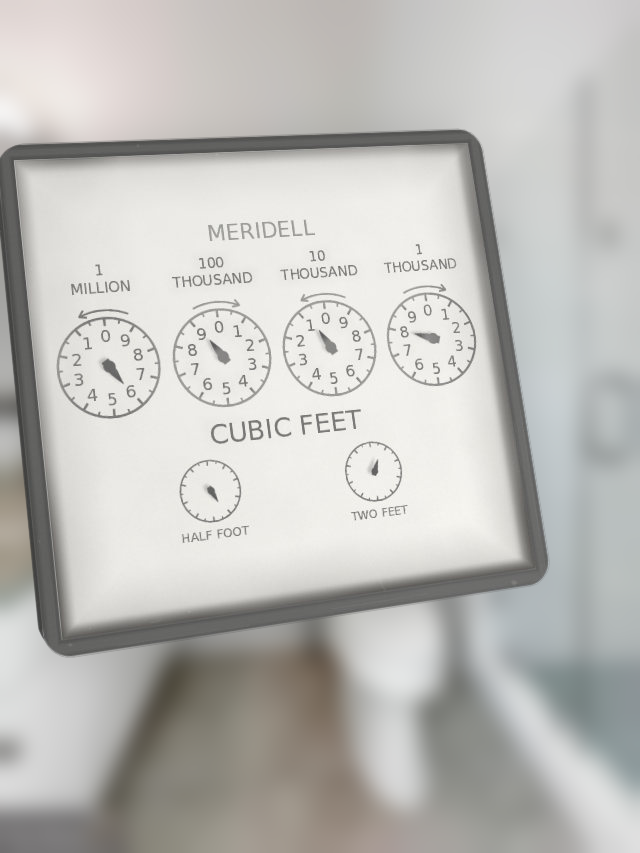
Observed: 590800 (ft³)
